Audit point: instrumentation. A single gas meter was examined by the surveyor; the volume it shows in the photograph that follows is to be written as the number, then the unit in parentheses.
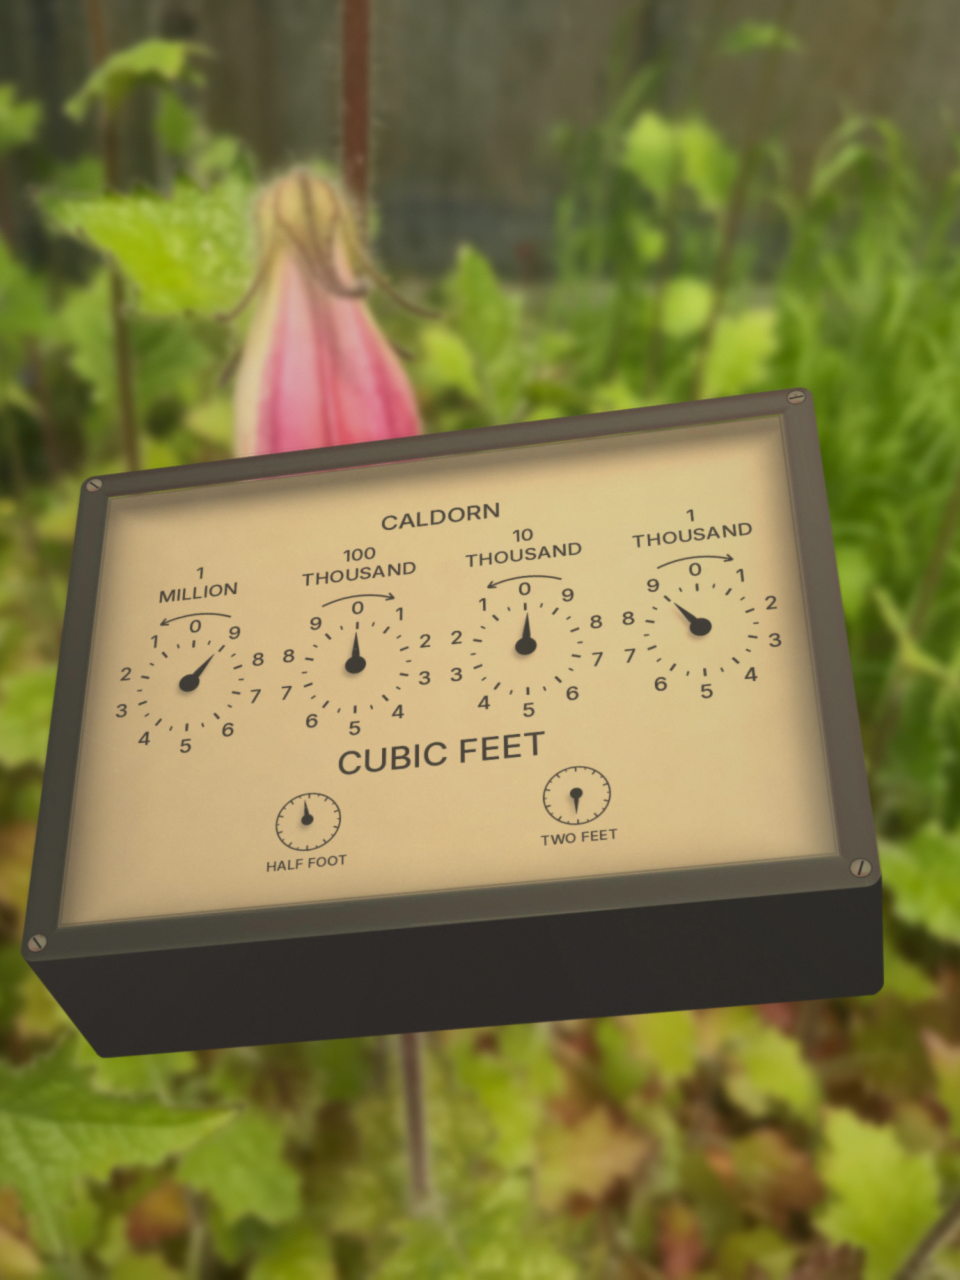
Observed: 899900 (ft³)
